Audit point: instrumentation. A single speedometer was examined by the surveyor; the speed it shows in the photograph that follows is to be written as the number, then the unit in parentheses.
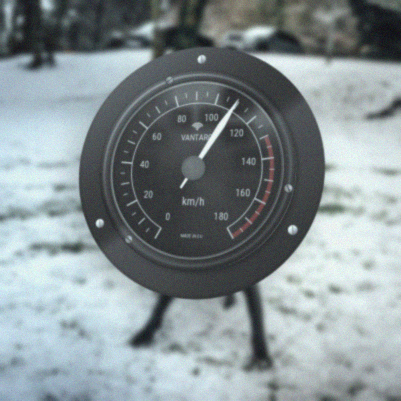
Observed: 110 (km/h)
